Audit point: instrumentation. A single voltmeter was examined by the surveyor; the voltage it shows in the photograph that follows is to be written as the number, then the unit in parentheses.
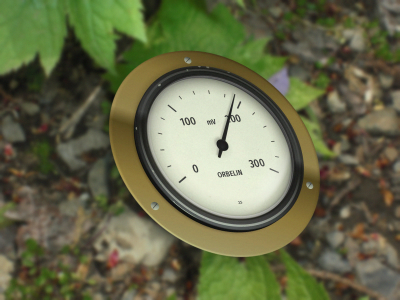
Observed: 190 (mV)
